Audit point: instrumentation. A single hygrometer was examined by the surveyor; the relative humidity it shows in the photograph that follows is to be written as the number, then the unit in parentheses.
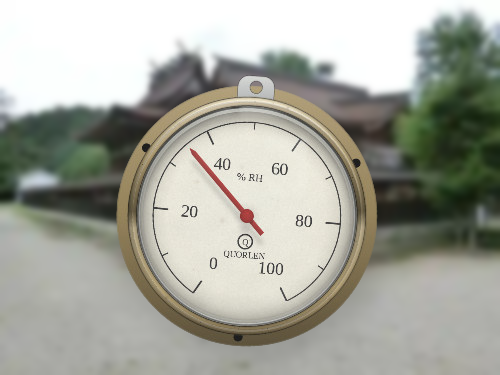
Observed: 35 (%)
